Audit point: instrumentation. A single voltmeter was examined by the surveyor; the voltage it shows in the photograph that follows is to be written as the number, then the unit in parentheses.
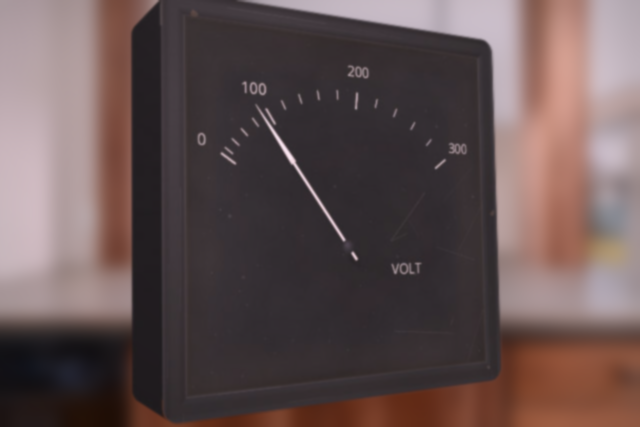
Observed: 90 (V)
